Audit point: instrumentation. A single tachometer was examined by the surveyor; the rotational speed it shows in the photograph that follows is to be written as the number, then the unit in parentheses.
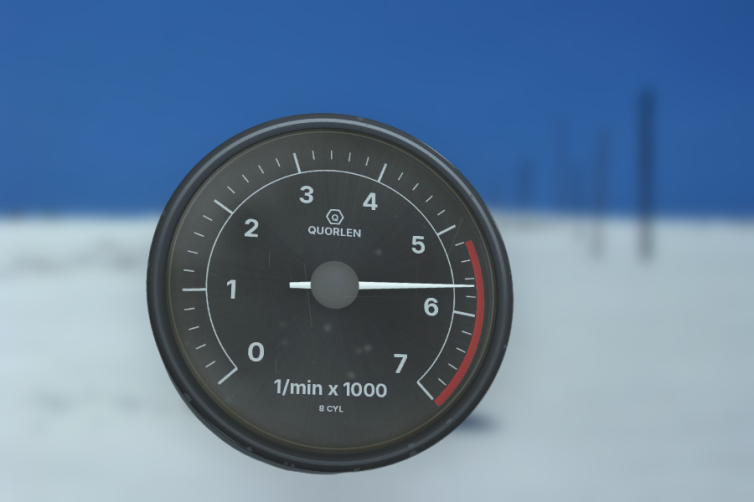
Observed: 5700 (rpm)
